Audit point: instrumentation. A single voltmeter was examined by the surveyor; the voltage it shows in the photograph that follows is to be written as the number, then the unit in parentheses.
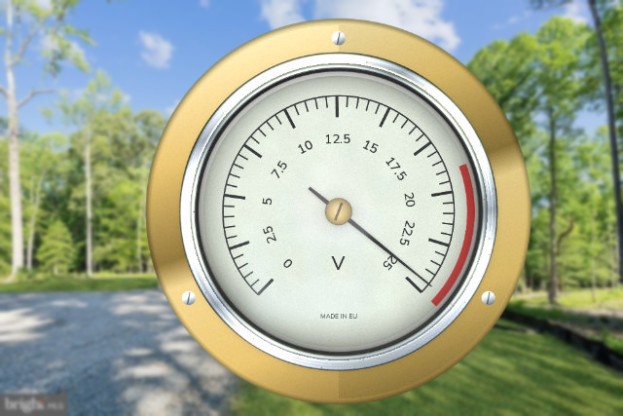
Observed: 24.5 (V)
